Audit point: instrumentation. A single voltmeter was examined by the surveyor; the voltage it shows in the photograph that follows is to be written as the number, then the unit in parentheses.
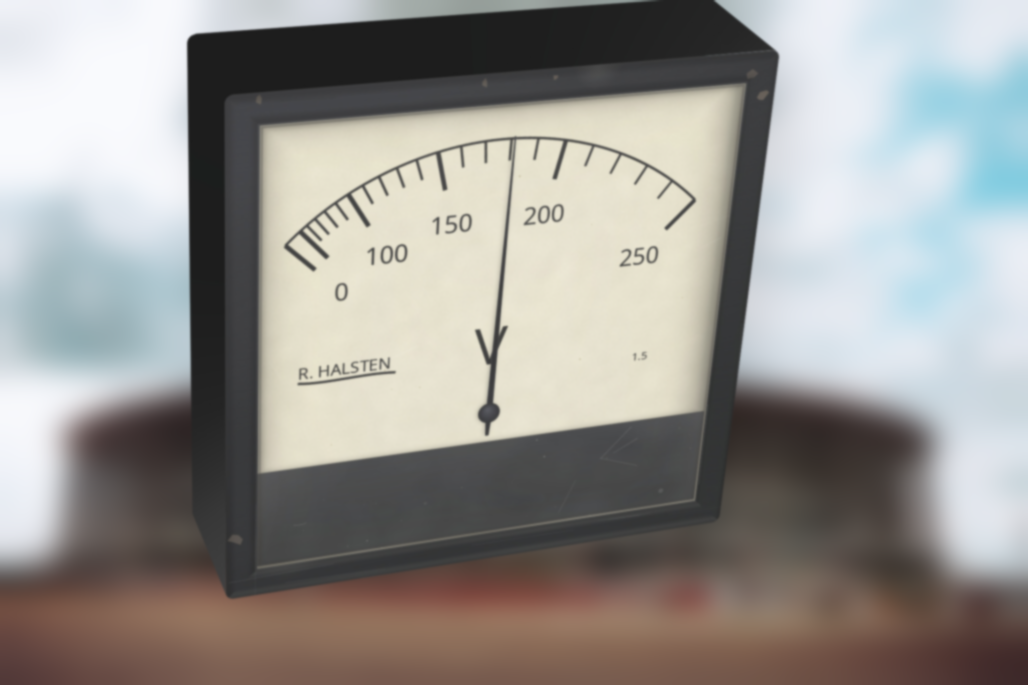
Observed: 180 (V)
